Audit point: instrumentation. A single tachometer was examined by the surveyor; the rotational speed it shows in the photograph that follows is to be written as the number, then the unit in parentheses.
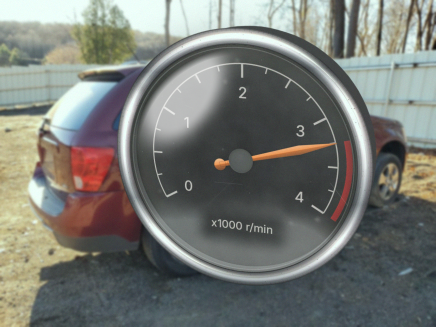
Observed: 3250 (rpm)
